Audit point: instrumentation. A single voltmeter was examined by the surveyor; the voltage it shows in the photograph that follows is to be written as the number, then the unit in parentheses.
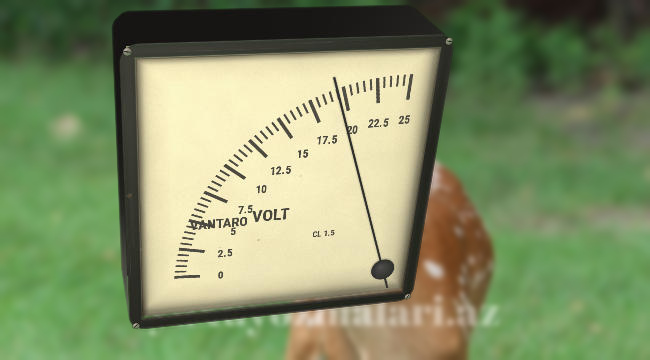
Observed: 19.5 (V)
